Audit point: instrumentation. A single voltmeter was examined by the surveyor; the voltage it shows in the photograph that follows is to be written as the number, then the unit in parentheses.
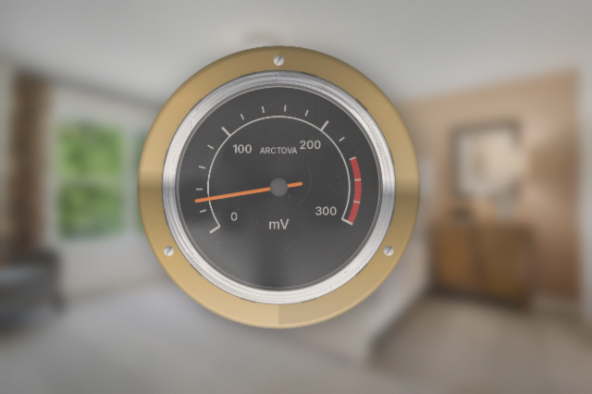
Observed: 30 (mV)
